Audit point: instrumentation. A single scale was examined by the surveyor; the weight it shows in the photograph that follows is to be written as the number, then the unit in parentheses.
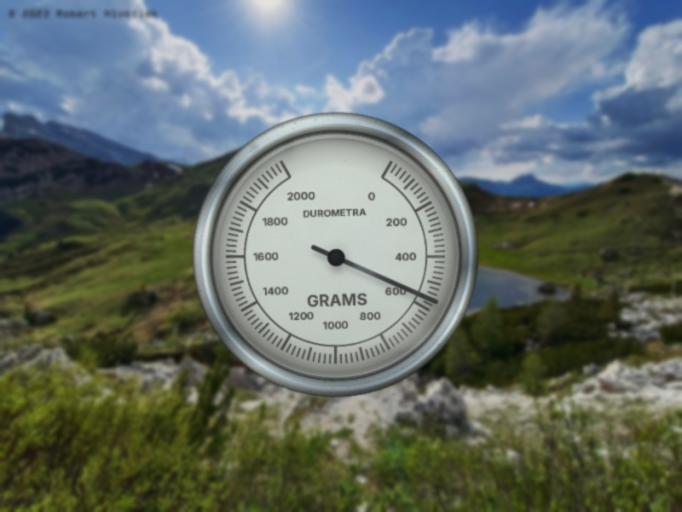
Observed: 560 (g)
